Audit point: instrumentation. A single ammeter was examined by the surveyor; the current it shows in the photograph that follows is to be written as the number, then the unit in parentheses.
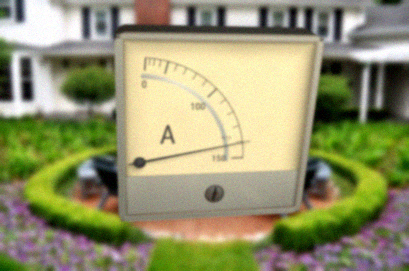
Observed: 140 (A)
